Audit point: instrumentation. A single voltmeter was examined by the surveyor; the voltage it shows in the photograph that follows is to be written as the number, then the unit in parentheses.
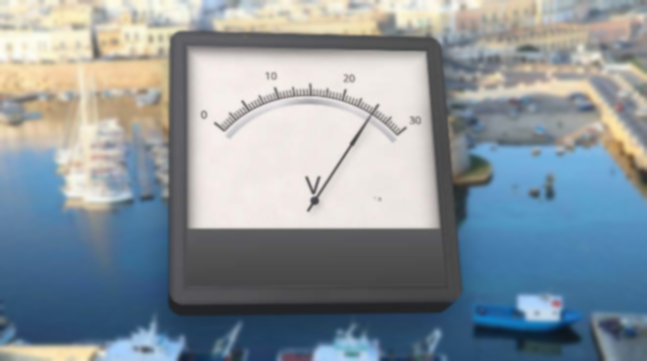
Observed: 25 (V)
